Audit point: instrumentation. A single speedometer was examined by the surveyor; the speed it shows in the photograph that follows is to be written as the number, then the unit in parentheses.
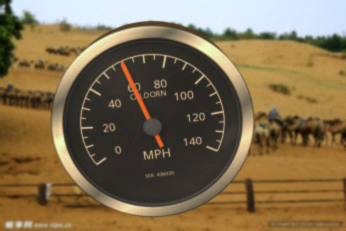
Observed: 60 (mph)
